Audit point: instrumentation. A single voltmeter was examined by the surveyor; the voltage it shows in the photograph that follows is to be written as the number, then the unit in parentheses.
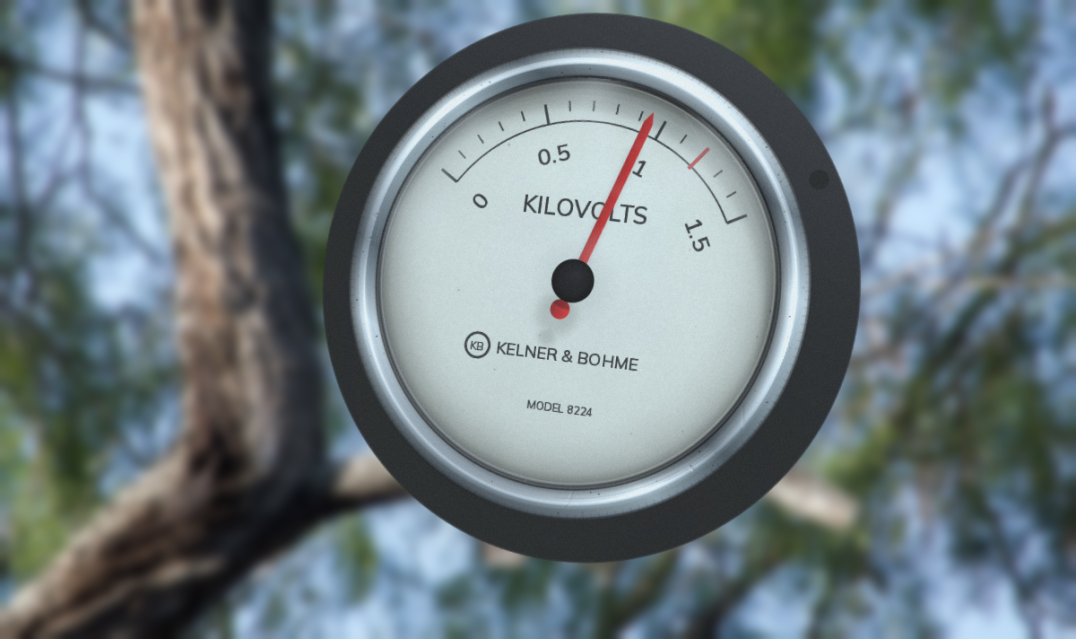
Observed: 0.95 (kV)
